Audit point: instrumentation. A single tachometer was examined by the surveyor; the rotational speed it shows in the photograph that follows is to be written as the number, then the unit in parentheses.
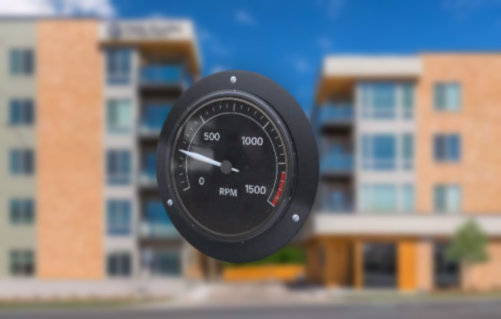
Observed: 250 (rpm)
